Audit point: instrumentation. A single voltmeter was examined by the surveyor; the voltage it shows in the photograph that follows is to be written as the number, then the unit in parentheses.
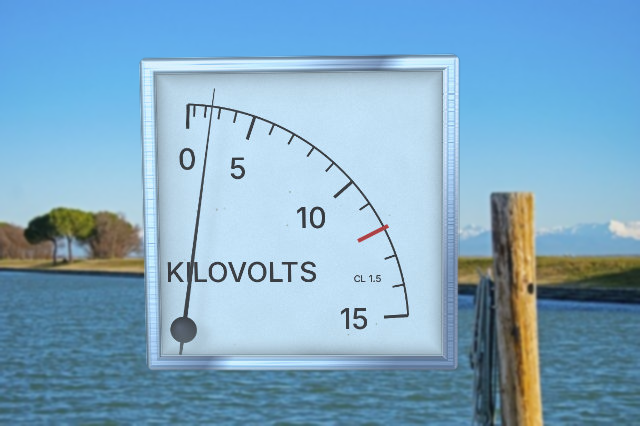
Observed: 2.5 (kV)
